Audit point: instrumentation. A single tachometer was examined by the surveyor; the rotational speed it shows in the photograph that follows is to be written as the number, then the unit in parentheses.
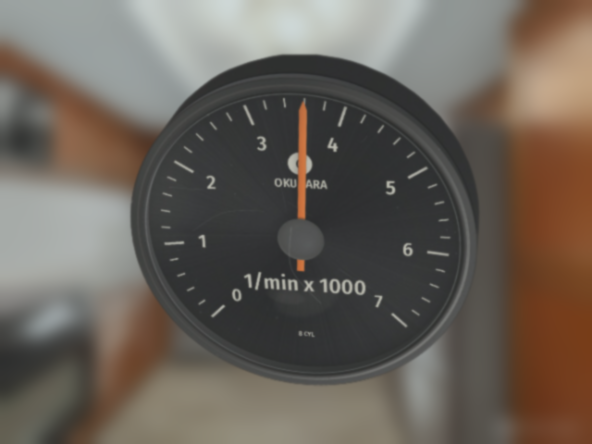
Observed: 3600 (rpm)
